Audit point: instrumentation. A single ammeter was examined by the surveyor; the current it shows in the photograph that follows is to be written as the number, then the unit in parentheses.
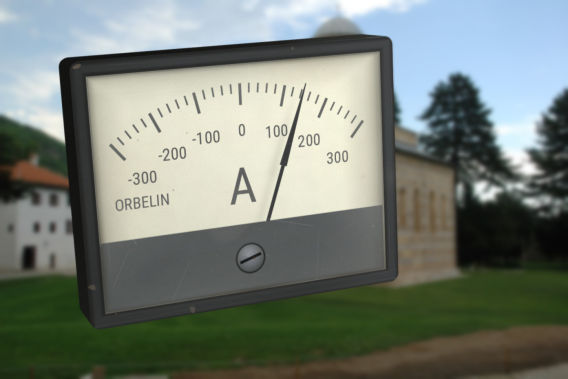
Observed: 140 (A)
